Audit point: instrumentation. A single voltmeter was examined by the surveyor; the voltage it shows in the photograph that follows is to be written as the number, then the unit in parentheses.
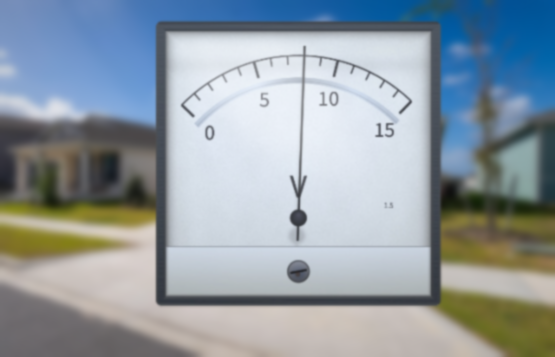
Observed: 8 (V)
